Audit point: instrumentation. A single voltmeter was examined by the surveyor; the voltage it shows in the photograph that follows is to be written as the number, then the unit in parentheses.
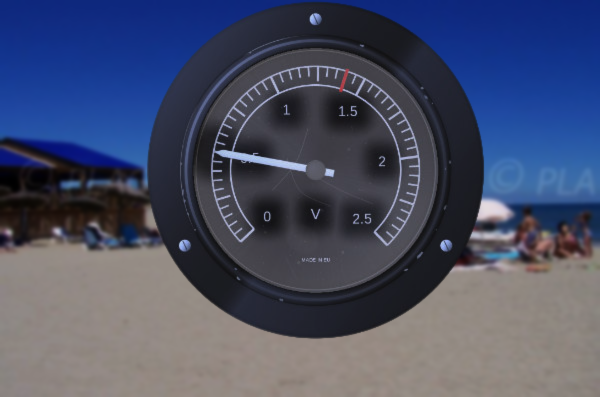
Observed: 0.5 (V)
